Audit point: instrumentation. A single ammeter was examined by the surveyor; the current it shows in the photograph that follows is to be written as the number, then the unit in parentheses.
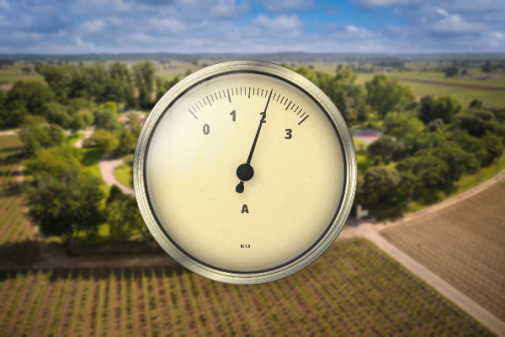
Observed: 2 (A)
